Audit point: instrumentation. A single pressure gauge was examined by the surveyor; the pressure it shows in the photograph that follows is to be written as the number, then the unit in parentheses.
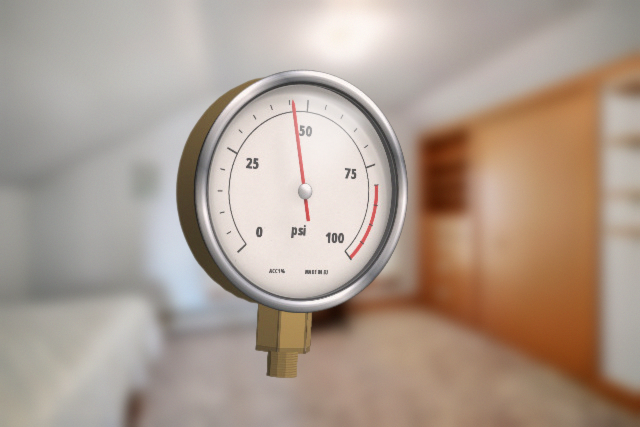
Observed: 45 (psi)
